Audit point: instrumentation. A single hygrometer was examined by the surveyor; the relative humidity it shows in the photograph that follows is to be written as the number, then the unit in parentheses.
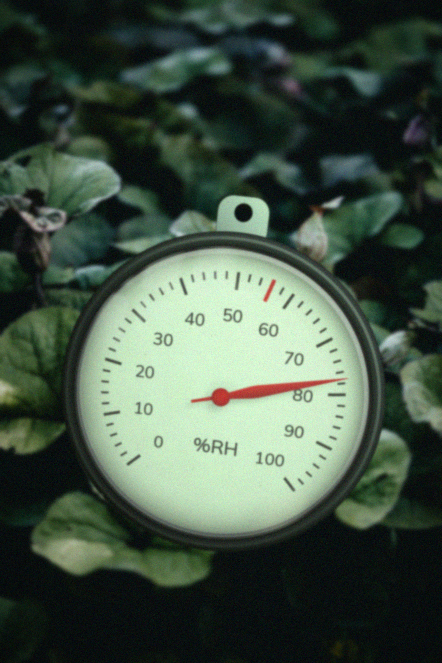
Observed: 77 (%)
